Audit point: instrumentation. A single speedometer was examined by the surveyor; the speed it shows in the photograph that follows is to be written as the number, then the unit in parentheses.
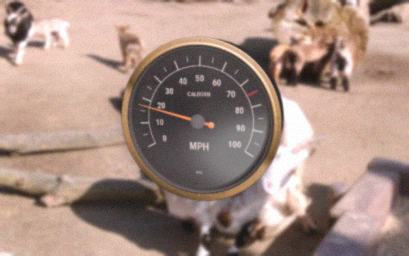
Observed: 17.5 (mph)
